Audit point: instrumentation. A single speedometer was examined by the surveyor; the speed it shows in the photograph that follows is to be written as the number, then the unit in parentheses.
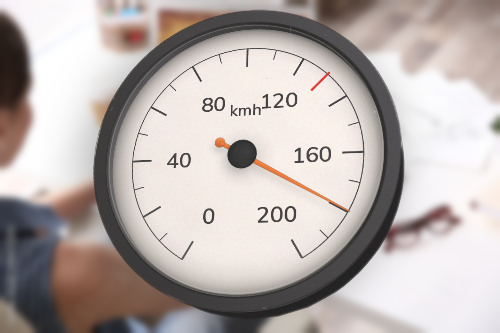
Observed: 180 (km/h)
